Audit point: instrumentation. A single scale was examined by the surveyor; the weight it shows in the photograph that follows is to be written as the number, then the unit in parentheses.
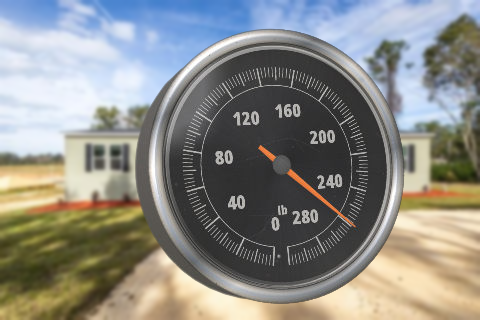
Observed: 260 (lb)
